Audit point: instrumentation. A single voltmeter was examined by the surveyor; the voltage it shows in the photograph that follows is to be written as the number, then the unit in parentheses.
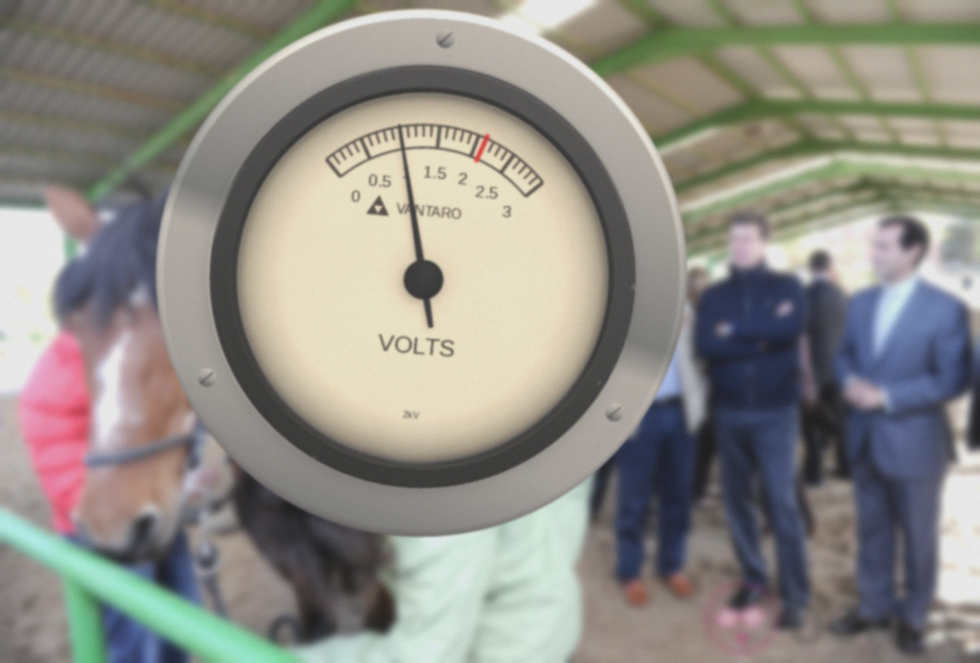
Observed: 1 (V)
